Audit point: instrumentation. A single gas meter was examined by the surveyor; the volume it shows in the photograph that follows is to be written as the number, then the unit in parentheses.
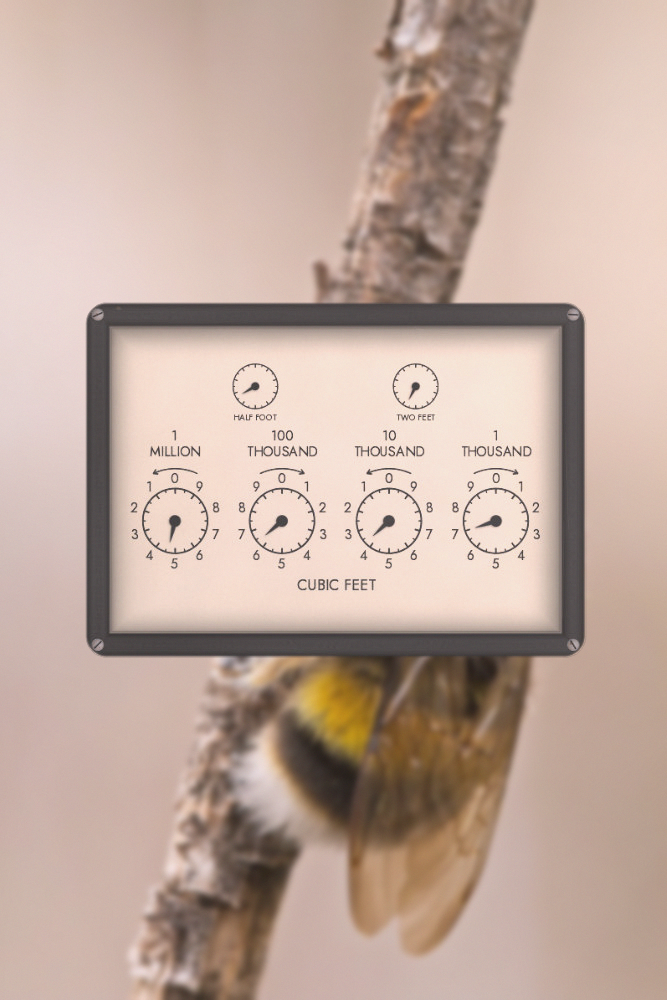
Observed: 463700 (ft³)
